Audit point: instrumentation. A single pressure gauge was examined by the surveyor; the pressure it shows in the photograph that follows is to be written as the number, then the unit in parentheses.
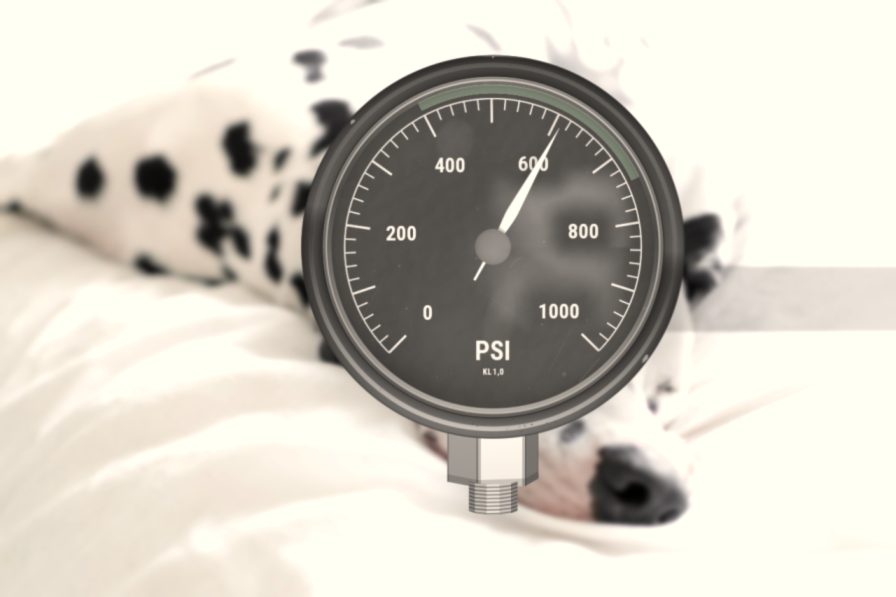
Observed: 610 (psi)
